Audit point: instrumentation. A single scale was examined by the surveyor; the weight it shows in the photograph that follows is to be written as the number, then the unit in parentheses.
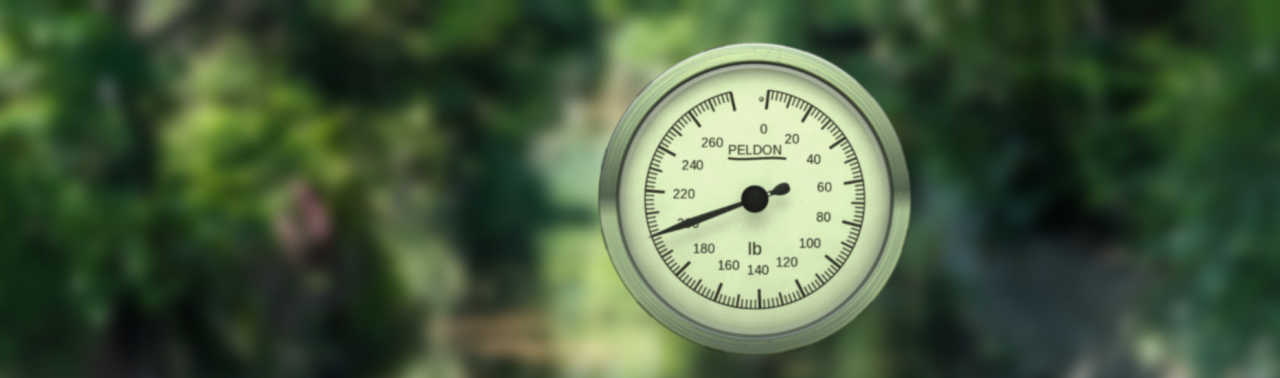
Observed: 200 (lb)
